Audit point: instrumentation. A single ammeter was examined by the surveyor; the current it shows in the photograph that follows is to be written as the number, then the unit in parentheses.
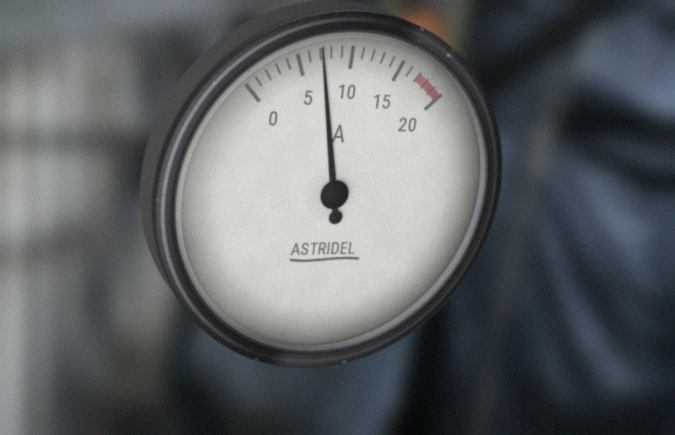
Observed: 7 (A)
